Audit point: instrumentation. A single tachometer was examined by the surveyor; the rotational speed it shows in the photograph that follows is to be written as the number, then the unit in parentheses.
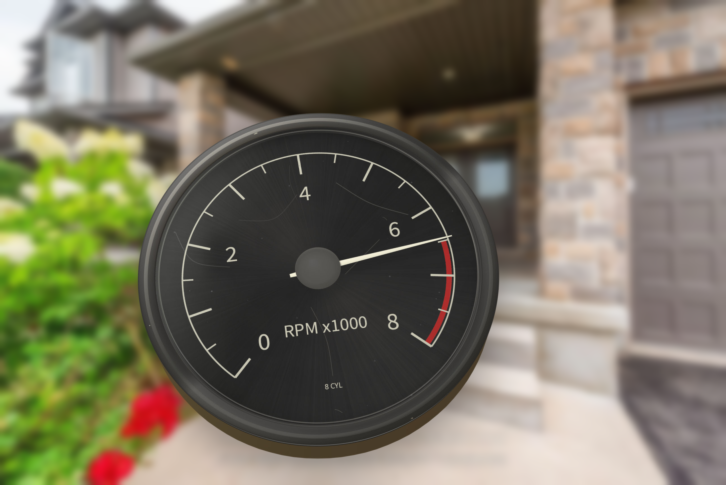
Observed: 6500 (rpm)
